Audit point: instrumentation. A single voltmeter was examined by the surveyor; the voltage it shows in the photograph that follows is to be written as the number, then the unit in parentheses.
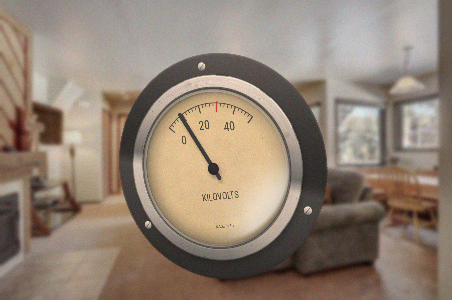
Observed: 10 (kV)
